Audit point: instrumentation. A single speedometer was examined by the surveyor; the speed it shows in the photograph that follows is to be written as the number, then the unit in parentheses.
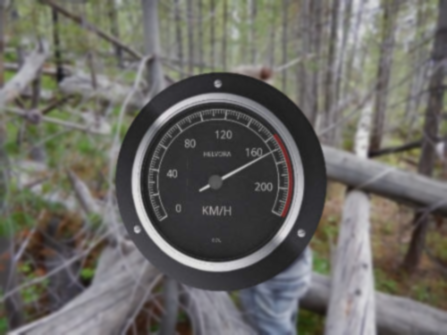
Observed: 170 (km/h)
